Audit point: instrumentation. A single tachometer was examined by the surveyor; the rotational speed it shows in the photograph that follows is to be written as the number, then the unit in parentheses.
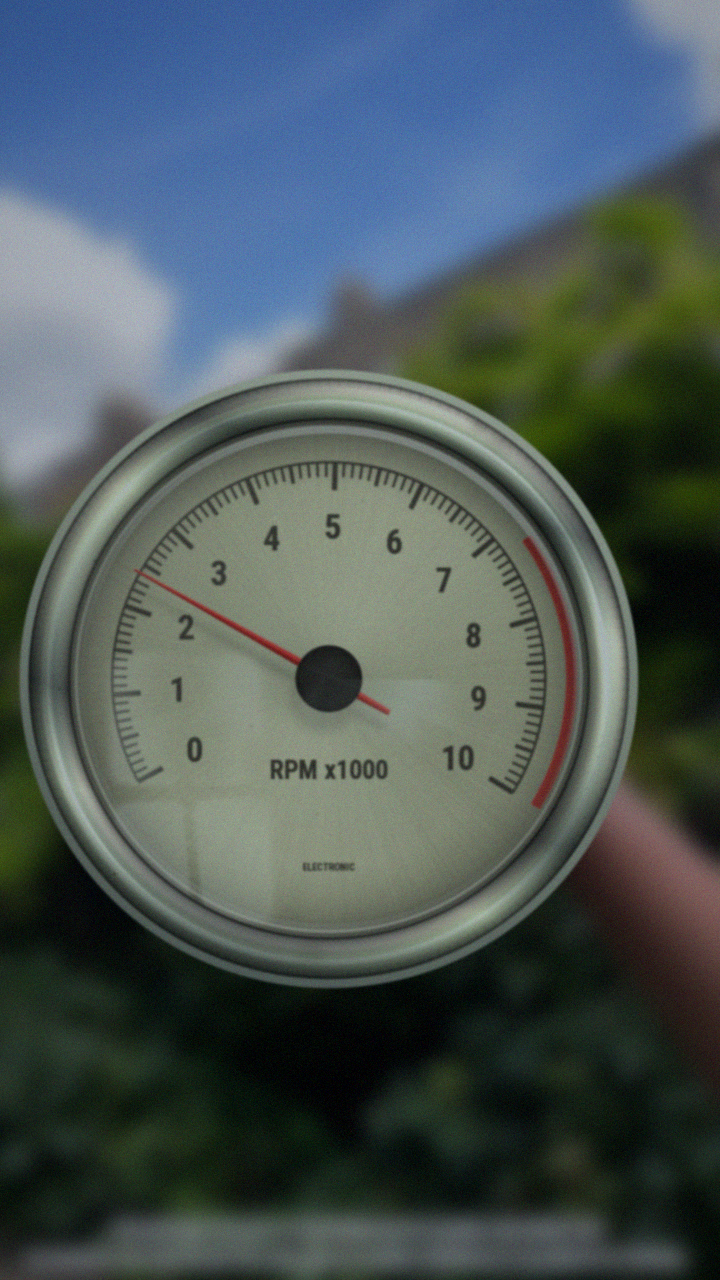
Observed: 2400 (rpm)
